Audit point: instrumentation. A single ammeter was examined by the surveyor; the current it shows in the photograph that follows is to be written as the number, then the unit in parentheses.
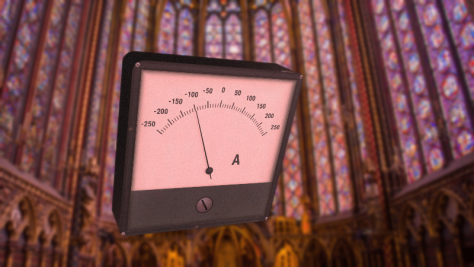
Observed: -100 (A)
